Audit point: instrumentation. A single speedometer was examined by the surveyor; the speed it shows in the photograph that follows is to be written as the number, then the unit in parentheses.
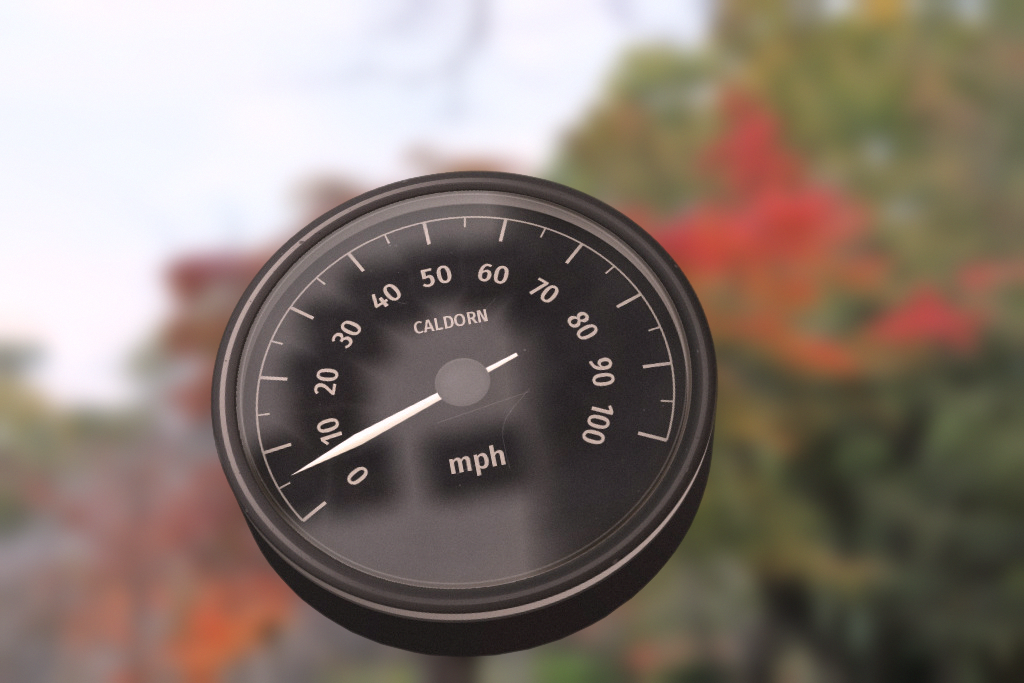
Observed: 5 (mph)
